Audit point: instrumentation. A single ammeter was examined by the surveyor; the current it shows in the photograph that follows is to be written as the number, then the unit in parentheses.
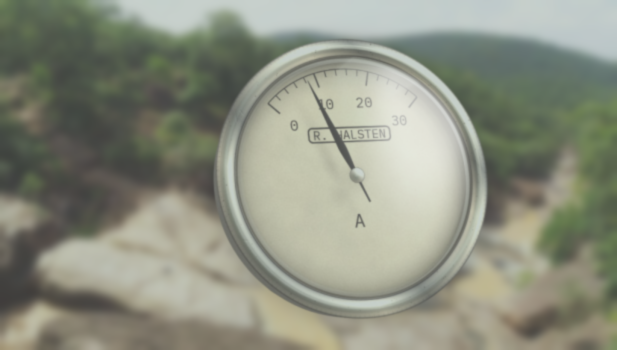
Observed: 8 (A)
